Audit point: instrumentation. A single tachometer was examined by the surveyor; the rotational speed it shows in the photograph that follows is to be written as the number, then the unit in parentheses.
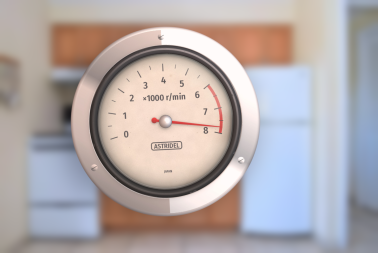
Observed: 7750 (rpm)
